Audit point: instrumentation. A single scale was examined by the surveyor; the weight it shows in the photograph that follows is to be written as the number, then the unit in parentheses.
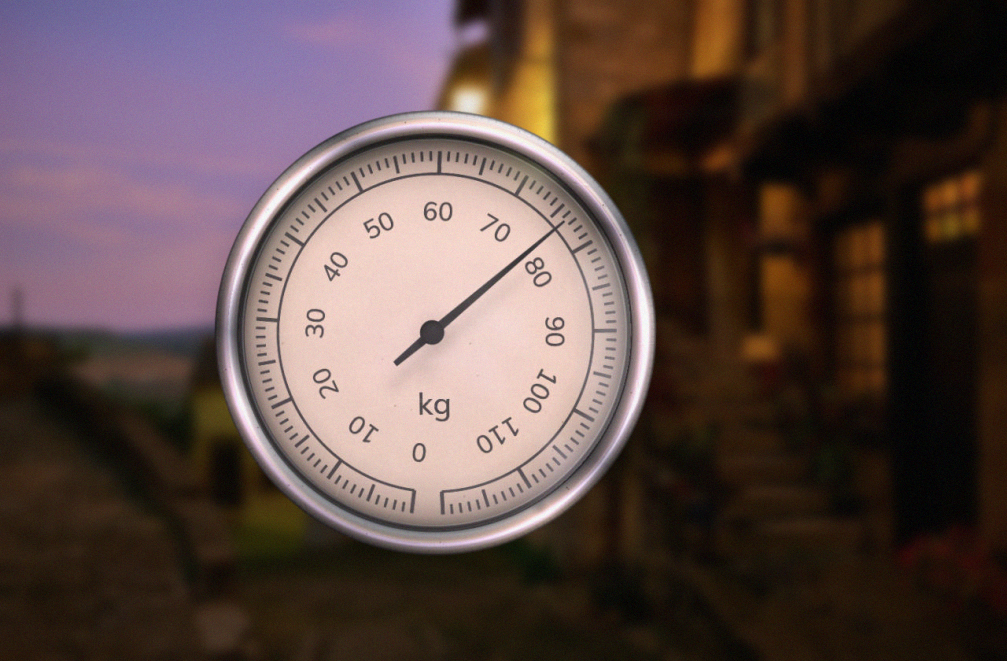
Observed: 76.5 (kg)
